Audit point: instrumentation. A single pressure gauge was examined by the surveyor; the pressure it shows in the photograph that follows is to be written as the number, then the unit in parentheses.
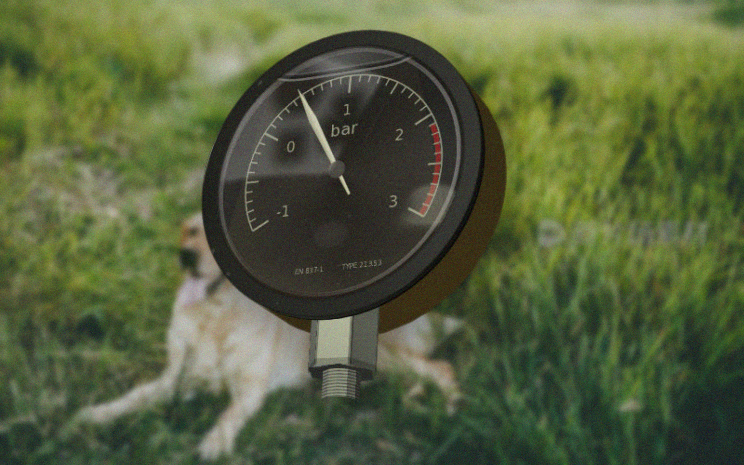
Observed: 0.5 (bar)
